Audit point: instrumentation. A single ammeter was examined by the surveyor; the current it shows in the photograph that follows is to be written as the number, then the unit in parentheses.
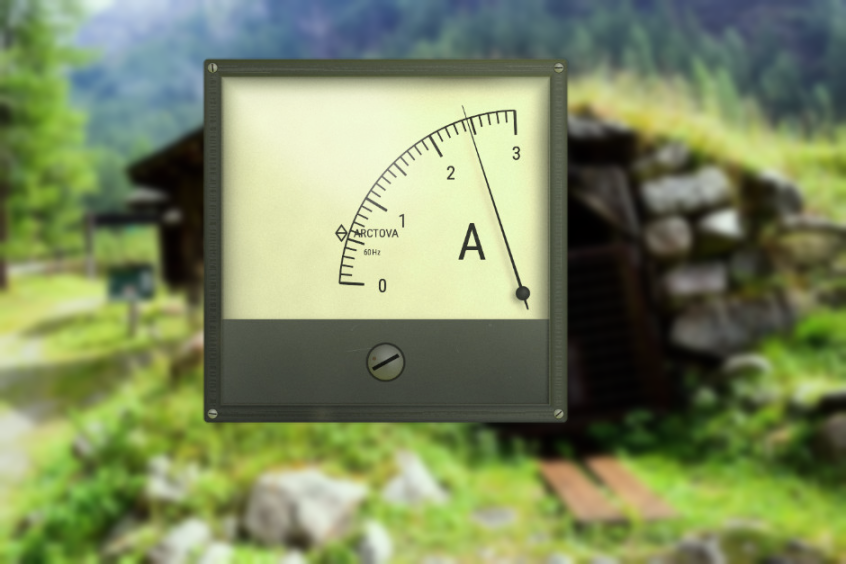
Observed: 2.45 (A)
